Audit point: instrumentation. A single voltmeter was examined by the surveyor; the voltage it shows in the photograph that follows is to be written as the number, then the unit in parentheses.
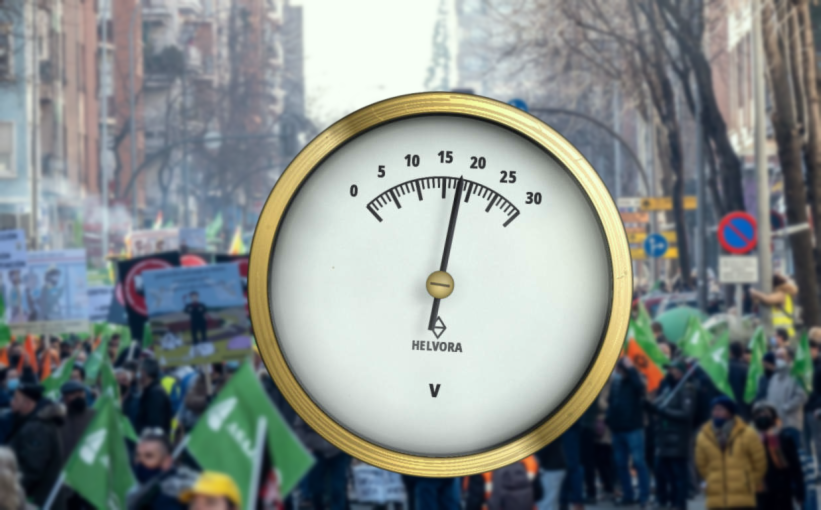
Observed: 18 (V)
